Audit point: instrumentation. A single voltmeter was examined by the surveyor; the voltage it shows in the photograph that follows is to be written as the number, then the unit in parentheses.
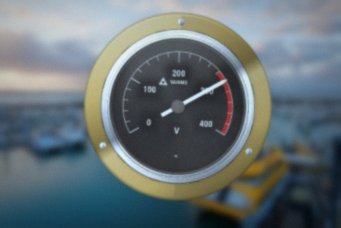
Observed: 300 (V)
